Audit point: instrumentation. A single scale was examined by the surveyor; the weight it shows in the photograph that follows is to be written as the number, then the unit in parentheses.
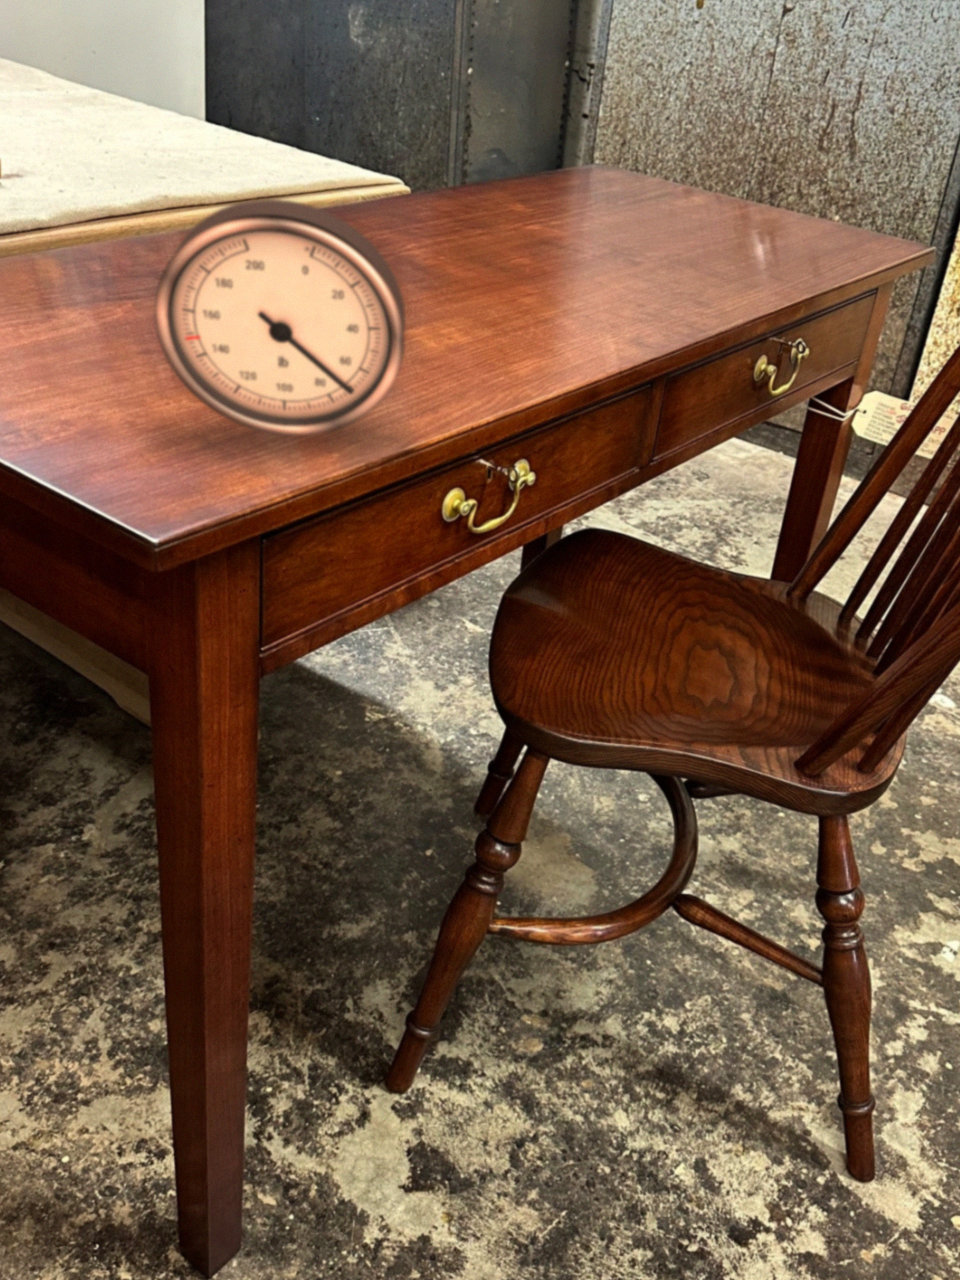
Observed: 70 (lb)
